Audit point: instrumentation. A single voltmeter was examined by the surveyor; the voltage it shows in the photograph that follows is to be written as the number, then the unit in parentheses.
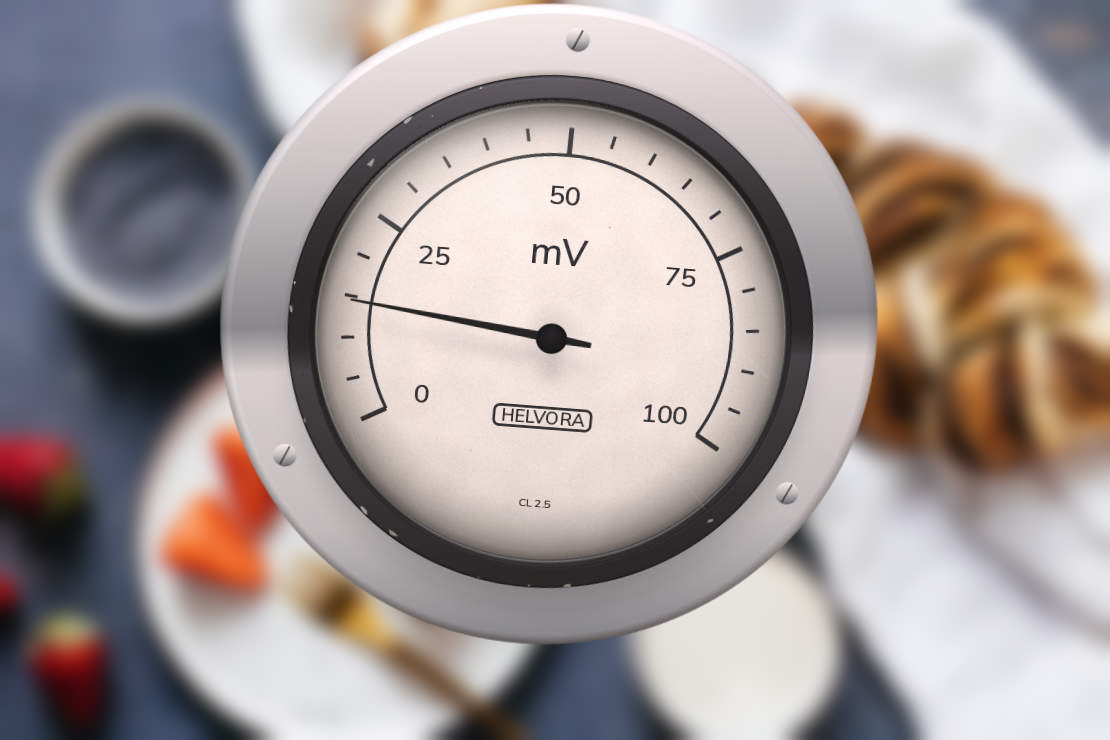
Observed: 15 (mV)
